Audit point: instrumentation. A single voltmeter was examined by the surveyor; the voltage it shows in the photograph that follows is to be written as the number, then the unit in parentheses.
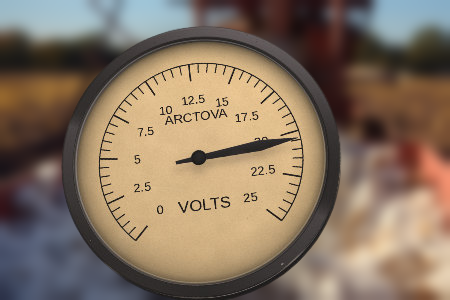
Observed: 20.5 (V)
